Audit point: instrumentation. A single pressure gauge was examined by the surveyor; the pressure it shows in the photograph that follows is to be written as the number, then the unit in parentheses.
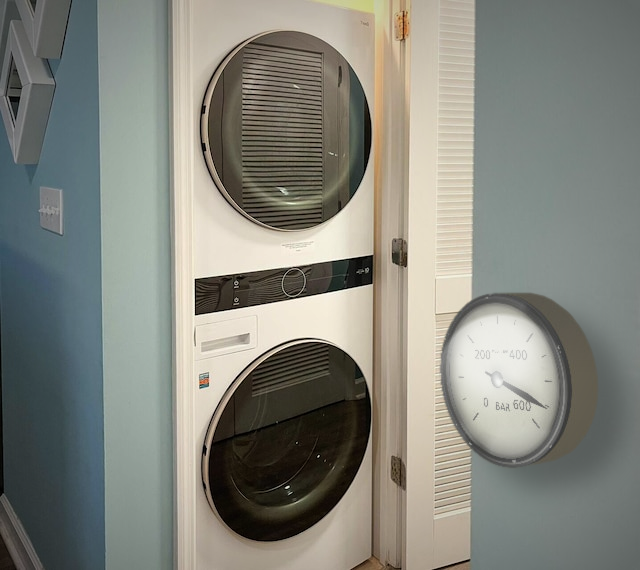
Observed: 550 (bar)
